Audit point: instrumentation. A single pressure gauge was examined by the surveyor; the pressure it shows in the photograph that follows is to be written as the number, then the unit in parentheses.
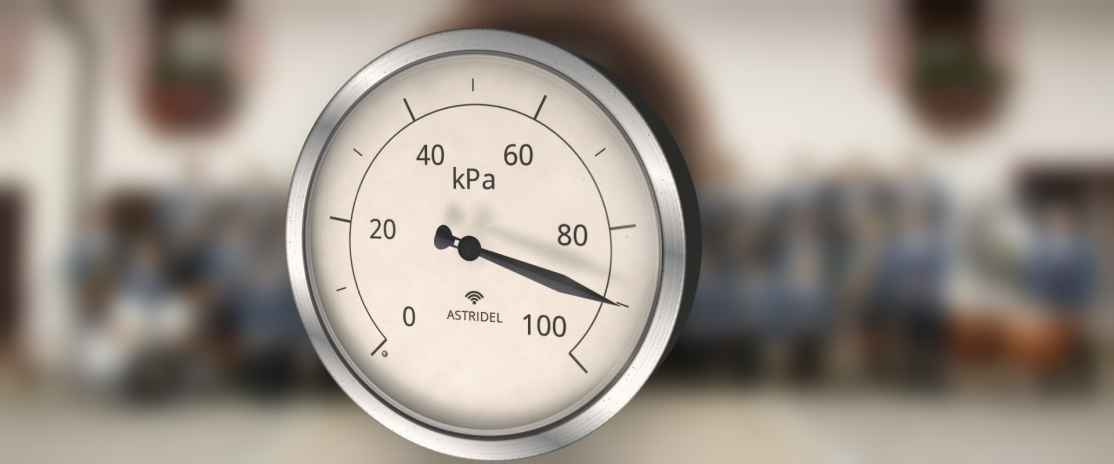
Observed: 90 (kPa)
